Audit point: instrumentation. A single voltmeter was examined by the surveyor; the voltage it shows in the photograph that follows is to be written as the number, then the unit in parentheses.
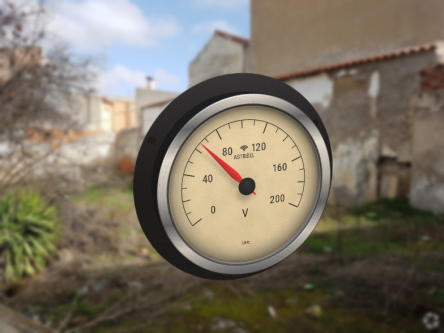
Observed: 65 (V)
